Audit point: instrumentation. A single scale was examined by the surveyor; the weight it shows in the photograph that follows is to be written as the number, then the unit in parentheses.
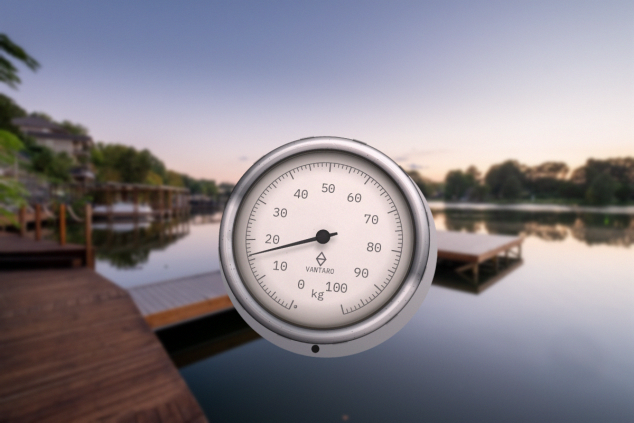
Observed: 16 (kg)
